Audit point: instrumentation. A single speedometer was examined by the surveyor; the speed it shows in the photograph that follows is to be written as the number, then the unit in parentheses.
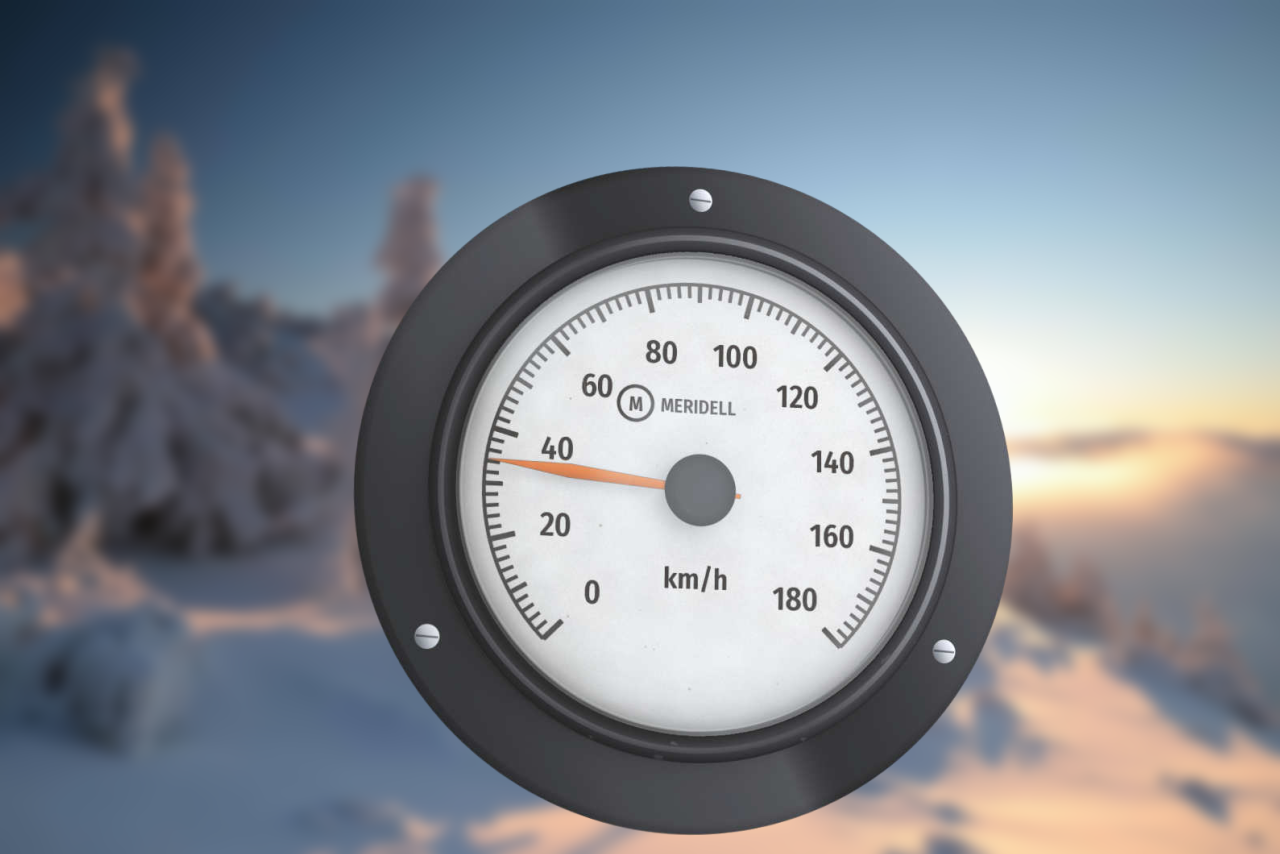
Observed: 34 (km/h)
